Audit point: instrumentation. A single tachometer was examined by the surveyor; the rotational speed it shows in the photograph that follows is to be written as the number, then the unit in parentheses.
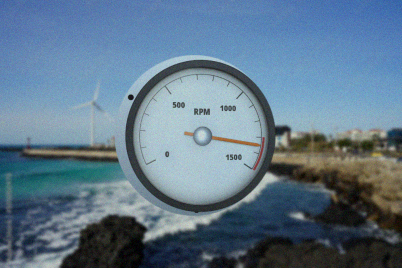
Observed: 1350 (rpm)
